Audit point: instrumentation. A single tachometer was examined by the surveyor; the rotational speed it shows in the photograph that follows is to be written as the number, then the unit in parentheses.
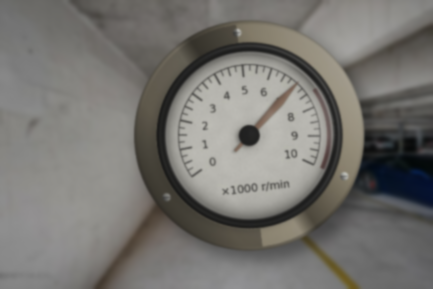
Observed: 7000 (rpm)
